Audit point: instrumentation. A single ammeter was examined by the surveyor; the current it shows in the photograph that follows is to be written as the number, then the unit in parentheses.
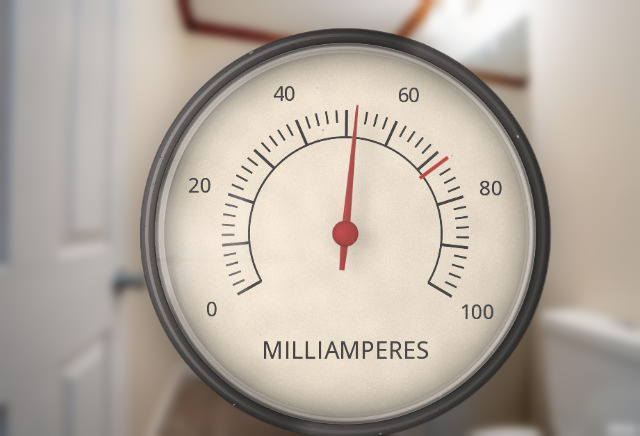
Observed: 52 (mA)
